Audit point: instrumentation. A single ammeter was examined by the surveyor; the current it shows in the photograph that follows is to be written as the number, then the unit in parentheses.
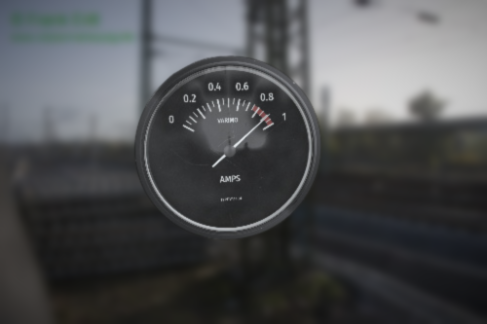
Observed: 0.9 (A)
